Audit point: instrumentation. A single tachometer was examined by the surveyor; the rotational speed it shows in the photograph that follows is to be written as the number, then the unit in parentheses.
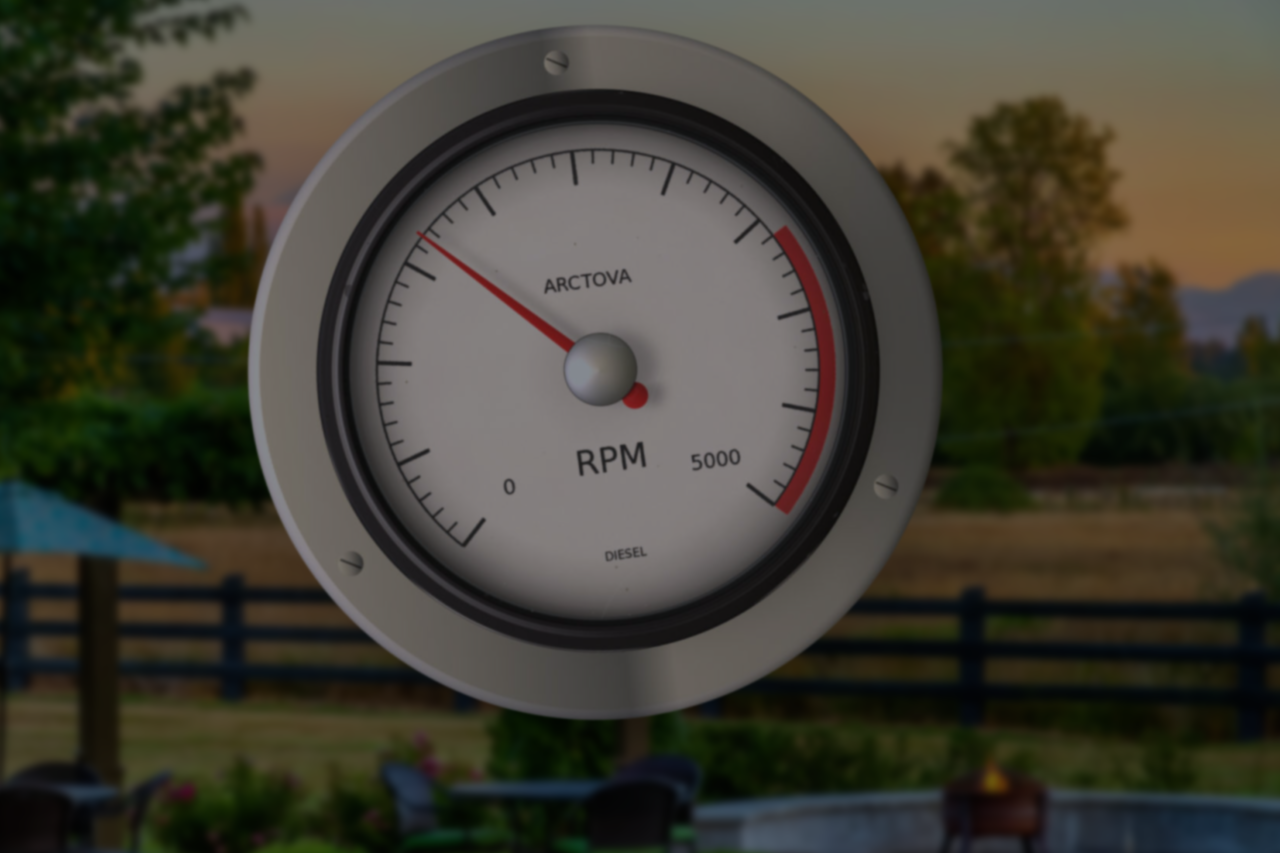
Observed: 1650 (rpm)
